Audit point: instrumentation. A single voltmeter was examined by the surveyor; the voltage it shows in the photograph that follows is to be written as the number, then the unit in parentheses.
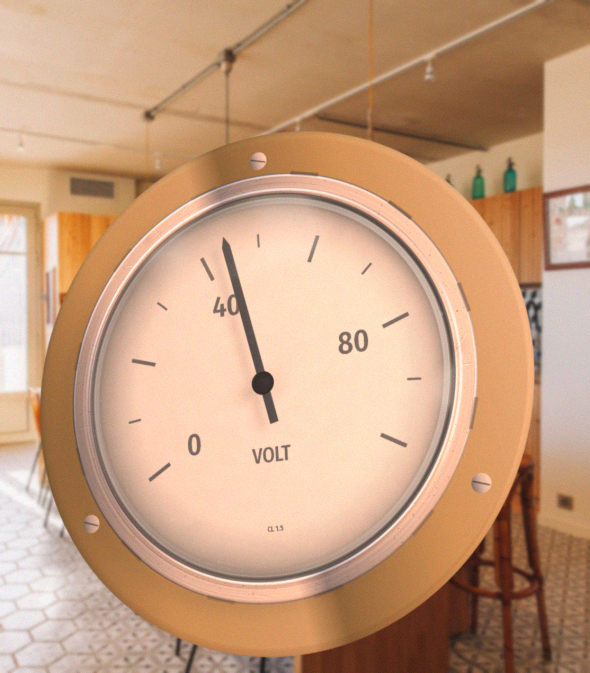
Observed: 45 (V)
